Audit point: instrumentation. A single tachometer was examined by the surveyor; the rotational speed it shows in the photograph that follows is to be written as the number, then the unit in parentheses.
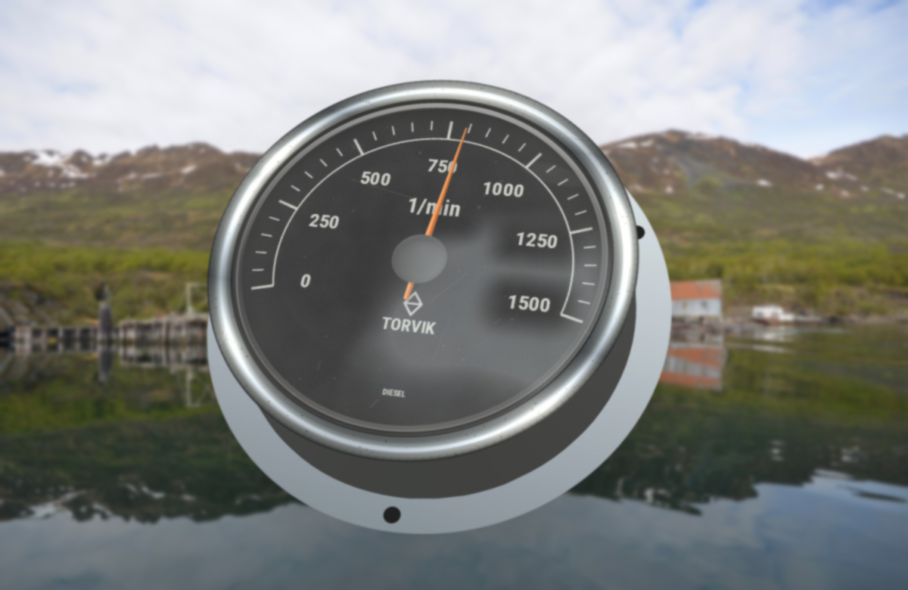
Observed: 800 (rpm)
